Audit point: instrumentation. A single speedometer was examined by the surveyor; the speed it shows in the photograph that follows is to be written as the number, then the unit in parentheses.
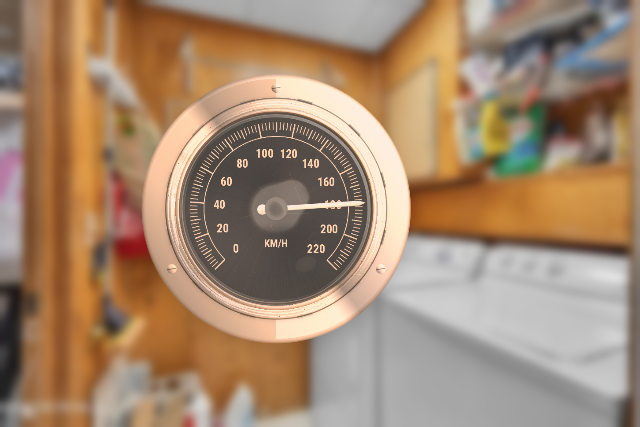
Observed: 180 (km/h)
